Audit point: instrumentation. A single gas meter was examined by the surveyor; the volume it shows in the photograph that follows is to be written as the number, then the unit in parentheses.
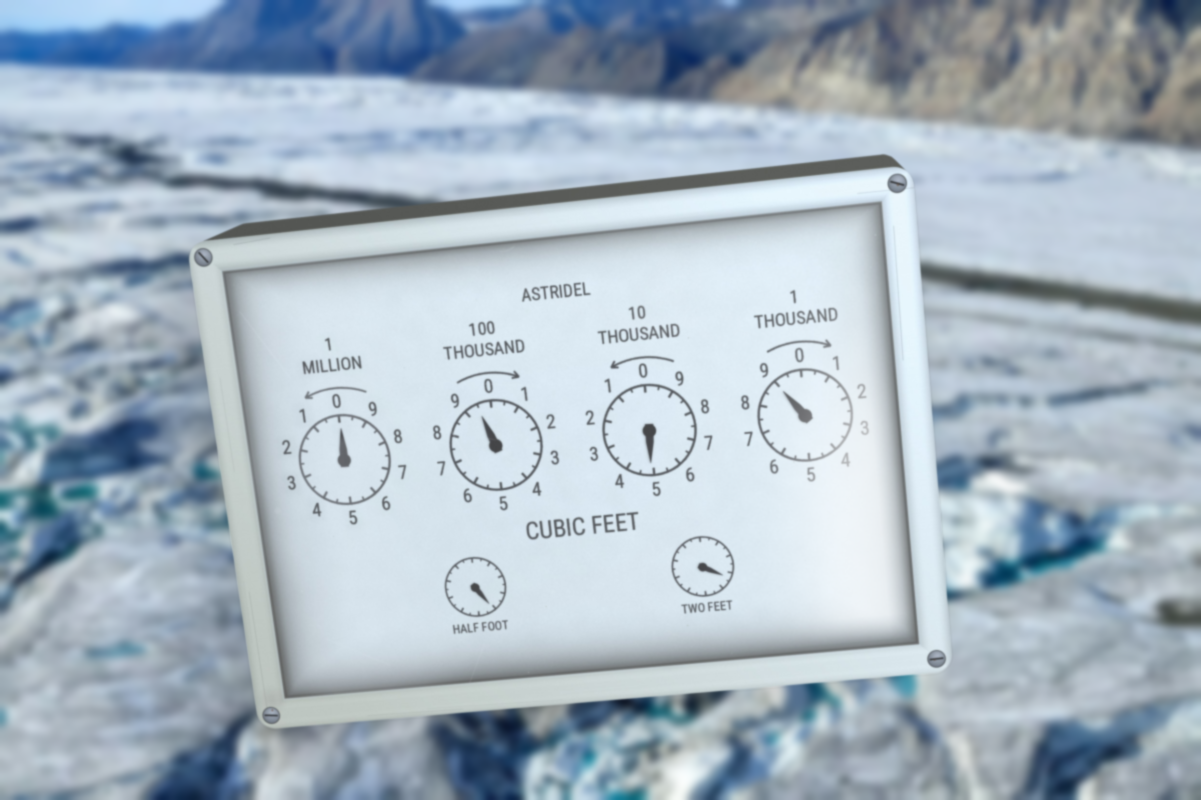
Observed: 994900 (ft³)
